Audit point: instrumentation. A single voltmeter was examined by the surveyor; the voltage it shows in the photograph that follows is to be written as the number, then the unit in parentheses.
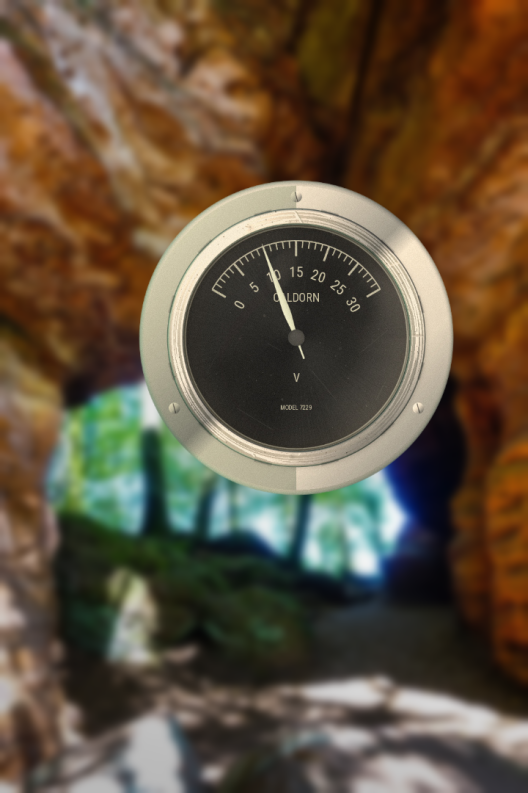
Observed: 10 (V)
